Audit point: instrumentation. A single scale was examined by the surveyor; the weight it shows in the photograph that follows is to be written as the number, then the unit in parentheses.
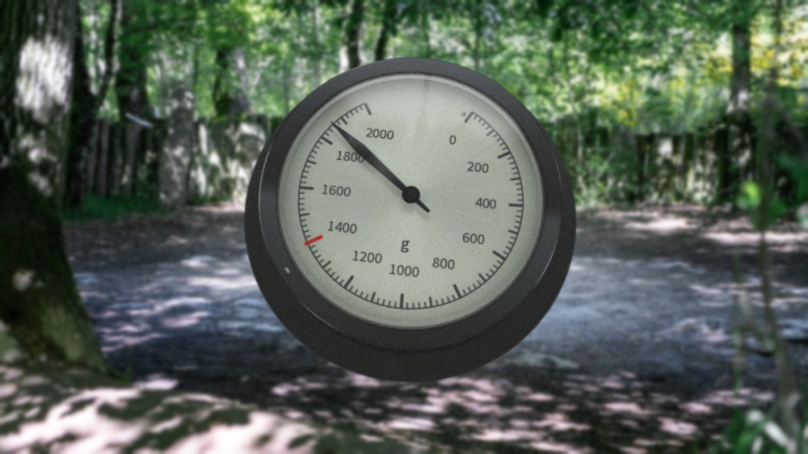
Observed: 1860 (g)
